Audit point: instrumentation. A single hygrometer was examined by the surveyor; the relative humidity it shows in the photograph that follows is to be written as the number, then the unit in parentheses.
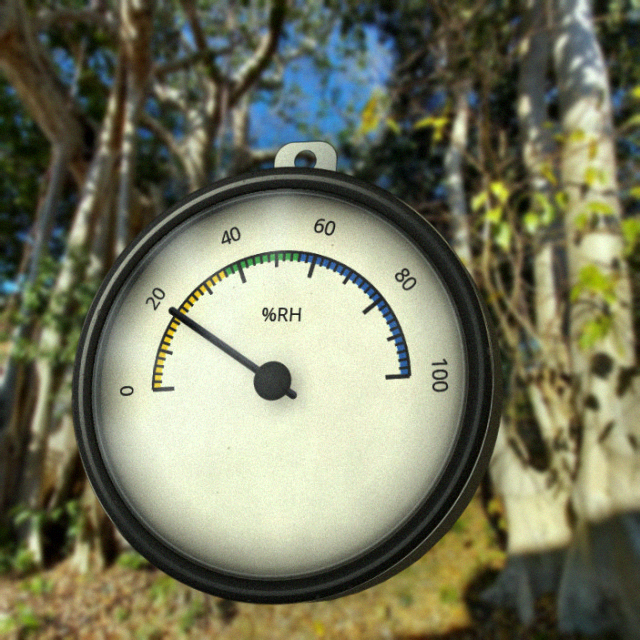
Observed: 20 (%)
